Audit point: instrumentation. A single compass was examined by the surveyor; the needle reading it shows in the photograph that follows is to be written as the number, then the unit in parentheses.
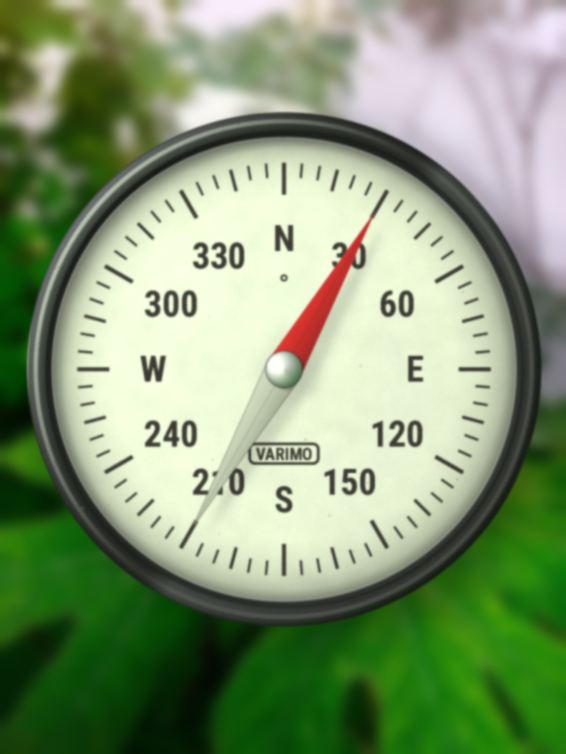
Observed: 30 (°)
